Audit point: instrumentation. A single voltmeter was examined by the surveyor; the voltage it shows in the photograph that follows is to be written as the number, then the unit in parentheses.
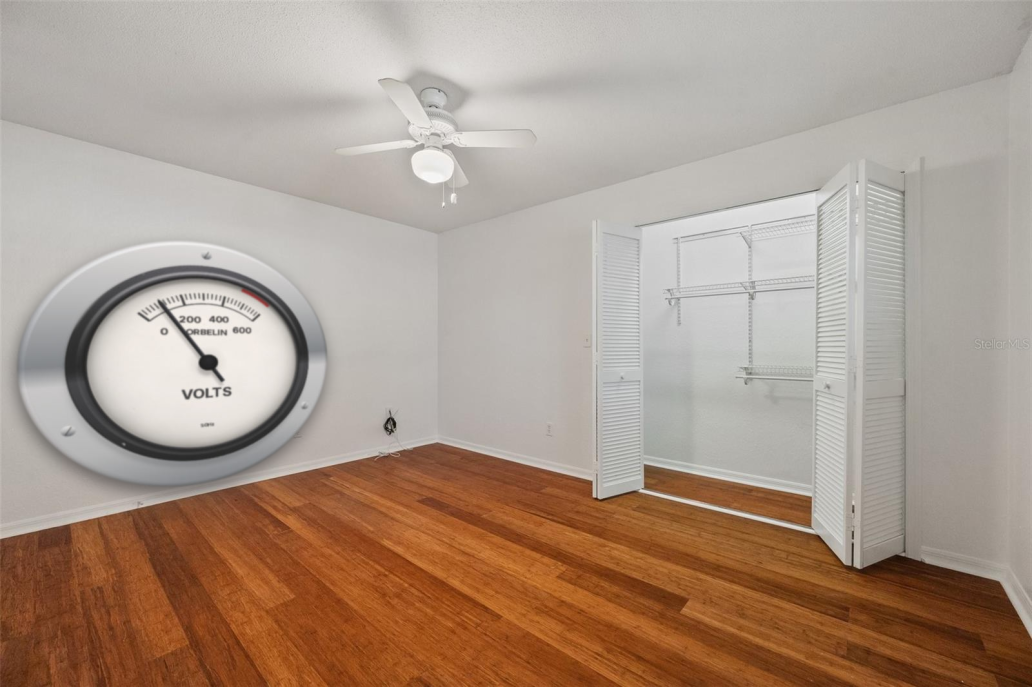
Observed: 100 (V)
